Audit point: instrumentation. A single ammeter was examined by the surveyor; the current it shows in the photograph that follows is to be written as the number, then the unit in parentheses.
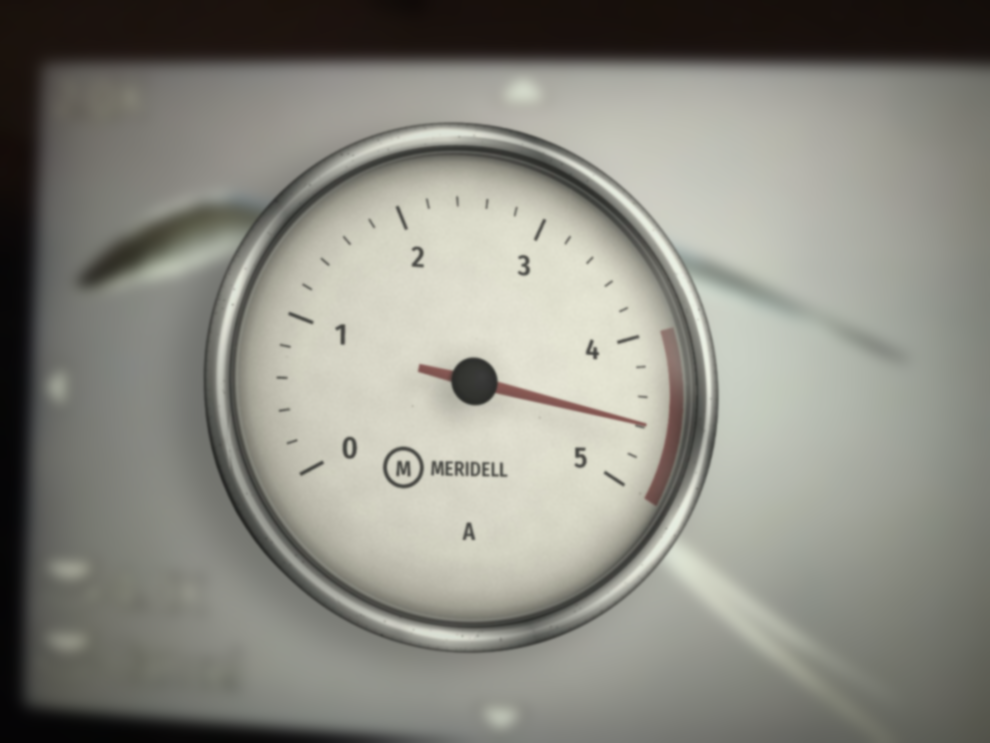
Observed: 4.6 (A)
